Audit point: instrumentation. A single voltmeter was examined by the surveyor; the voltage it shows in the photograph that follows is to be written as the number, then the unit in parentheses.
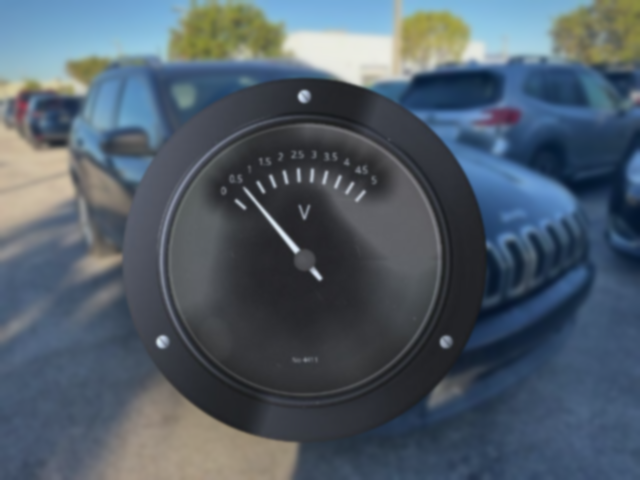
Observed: 0.5 (V)
